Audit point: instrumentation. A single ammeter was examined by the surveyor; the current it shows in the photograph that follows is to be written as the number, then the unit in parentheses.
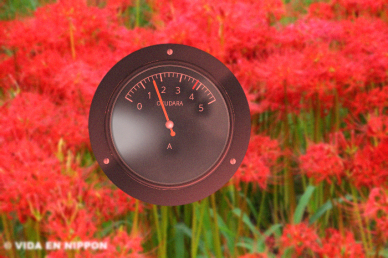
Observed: 1.6 (A)
